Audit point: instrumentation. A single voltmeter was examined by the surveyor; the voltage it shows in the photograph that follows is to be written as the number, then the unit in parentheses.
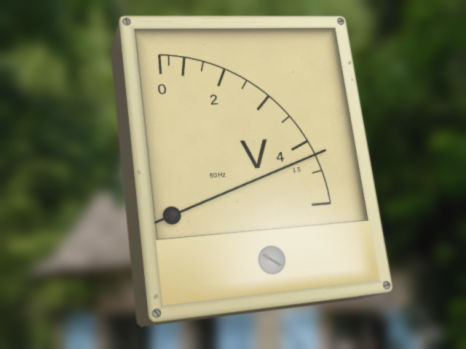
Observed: 4.25 (V)
